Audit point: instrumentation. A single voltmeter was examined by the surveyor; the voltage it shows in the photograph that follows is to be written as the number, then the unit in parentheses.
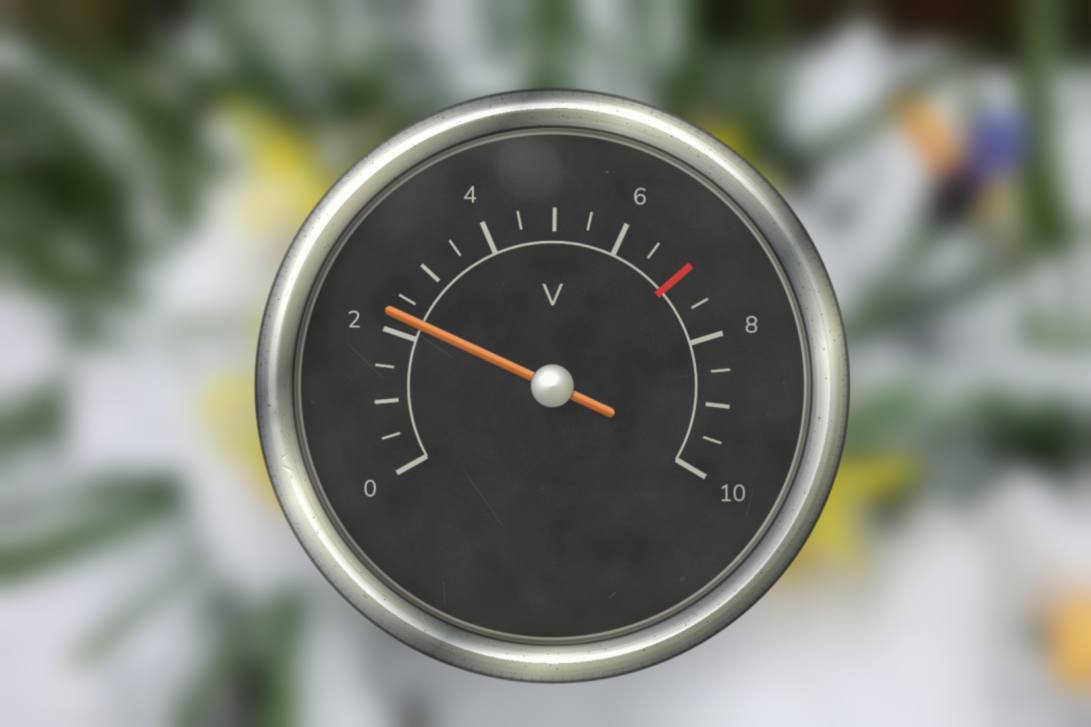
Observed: 2.25 (V)
